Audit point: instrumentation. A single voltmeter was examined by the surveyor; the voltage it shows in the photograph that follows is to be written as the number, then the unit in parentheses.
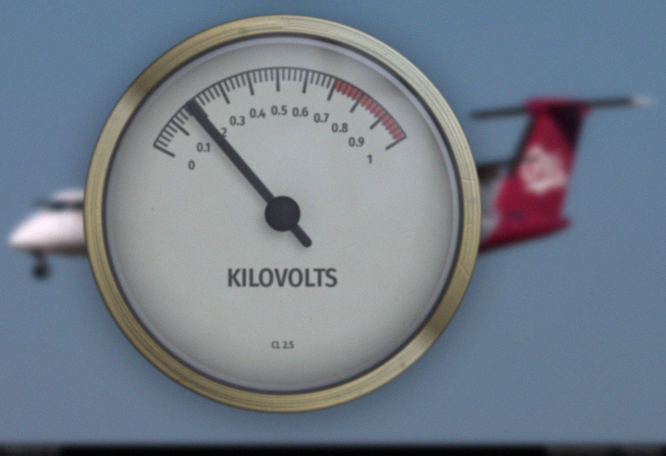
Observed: 0.18 (kV)
